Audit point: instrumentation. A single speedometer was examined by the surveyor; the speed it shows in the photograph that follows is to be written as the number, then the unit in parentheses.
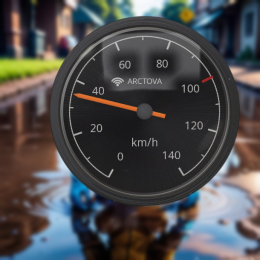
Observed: 35 (km/h)
